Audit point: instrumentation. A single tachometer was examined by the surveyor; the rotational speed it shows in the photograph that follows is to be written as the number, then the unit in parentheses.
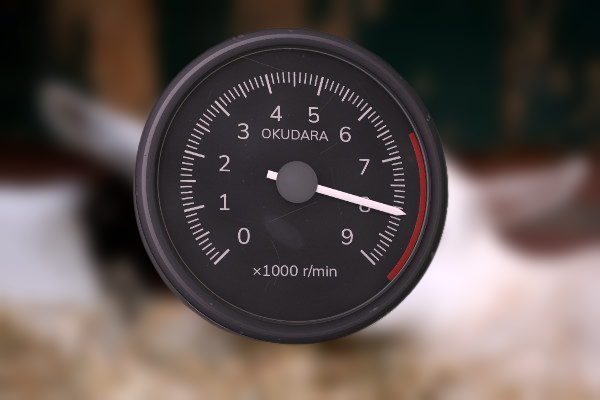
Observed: 8000 (rpm)
